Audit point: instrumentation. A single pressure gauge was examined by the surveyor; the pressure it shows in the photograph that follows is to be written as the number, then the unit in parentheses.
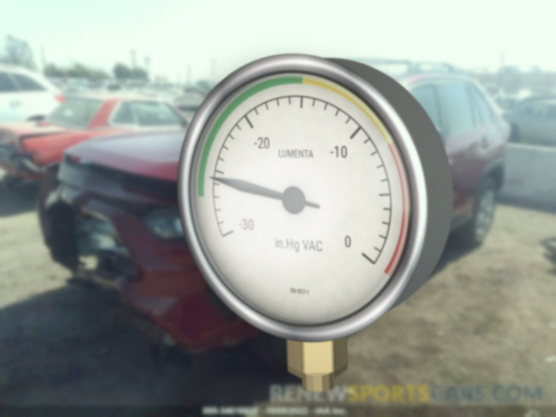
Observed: -25.5 (inHg)
